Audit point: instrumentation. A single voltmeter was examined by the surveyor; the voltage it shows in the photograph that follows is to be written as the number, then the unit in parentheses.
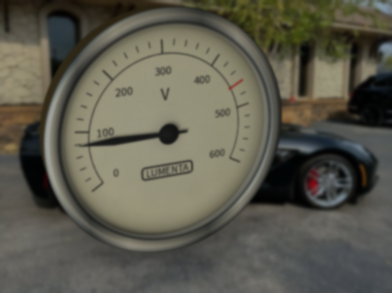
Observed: 80 (V)
